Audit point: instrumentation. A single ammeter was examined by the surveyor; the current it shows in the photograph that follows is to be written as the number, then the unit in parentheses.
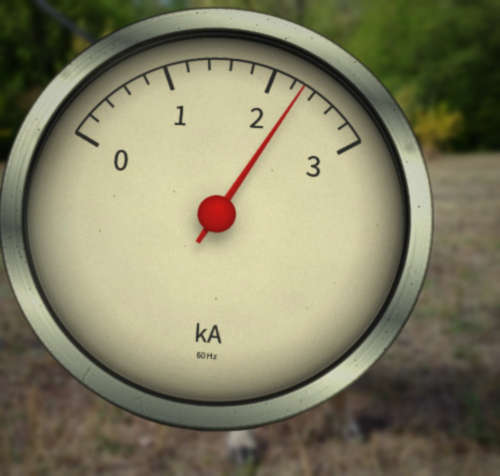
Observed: 2.3 (kA)
